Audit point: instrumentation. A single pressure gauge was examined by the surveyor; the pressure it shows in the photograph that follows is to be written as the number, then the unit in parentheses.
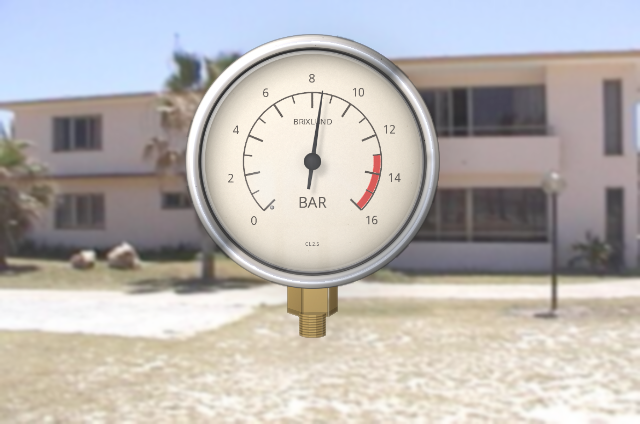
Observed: 8.5 (bar)
